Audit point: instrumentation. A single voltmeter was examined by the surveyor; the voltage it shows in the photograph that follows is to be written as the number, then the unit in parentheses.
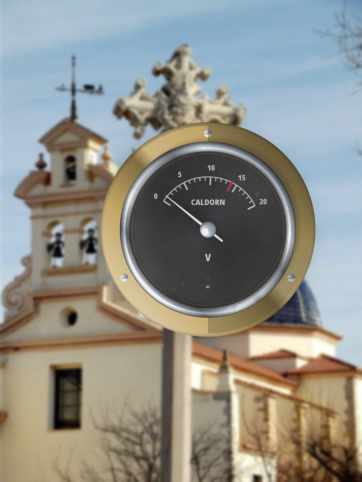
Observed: 1 (V)
